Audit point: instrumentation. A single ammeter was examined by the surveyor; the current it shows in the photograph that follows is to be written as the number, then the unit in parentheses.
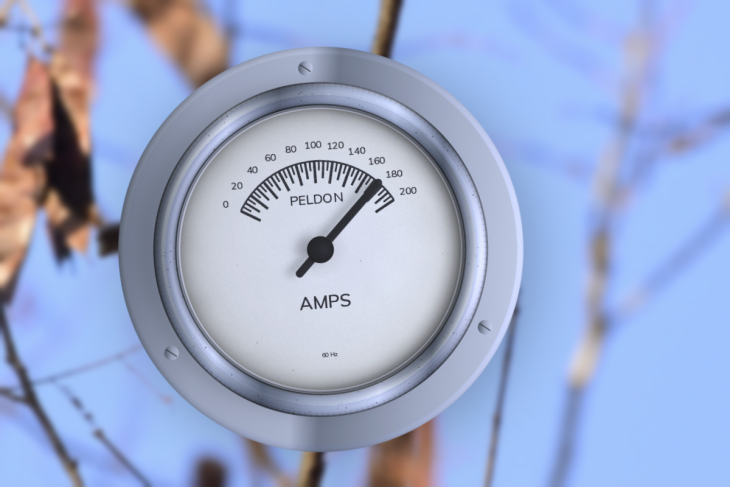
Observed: 175 (A)
